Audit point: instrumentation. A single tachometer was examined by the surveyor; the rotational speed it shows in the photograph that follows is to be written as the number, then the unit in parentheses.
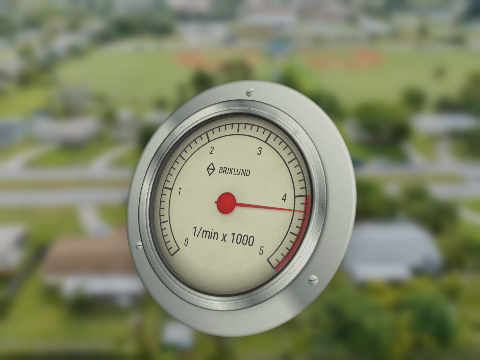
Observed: 4200 (rpm)
